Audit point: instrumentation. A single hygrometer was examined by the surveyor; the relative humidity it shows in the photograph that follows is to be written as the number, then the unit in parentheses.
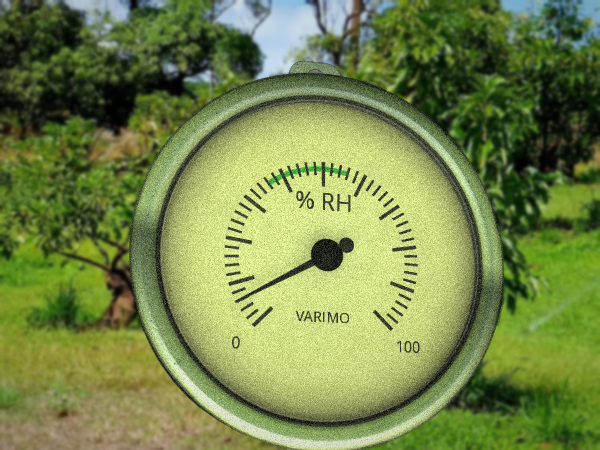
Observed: 6 (%)
